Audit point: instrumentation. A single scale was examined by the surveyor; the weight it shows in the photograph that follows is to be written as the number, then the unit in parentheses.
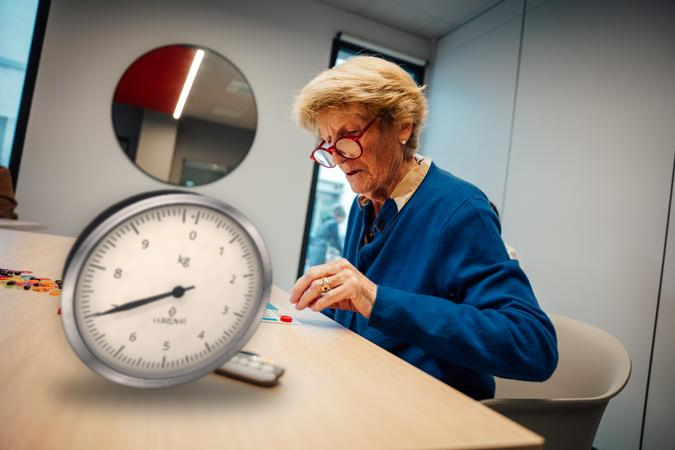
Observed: 7 (kg)
